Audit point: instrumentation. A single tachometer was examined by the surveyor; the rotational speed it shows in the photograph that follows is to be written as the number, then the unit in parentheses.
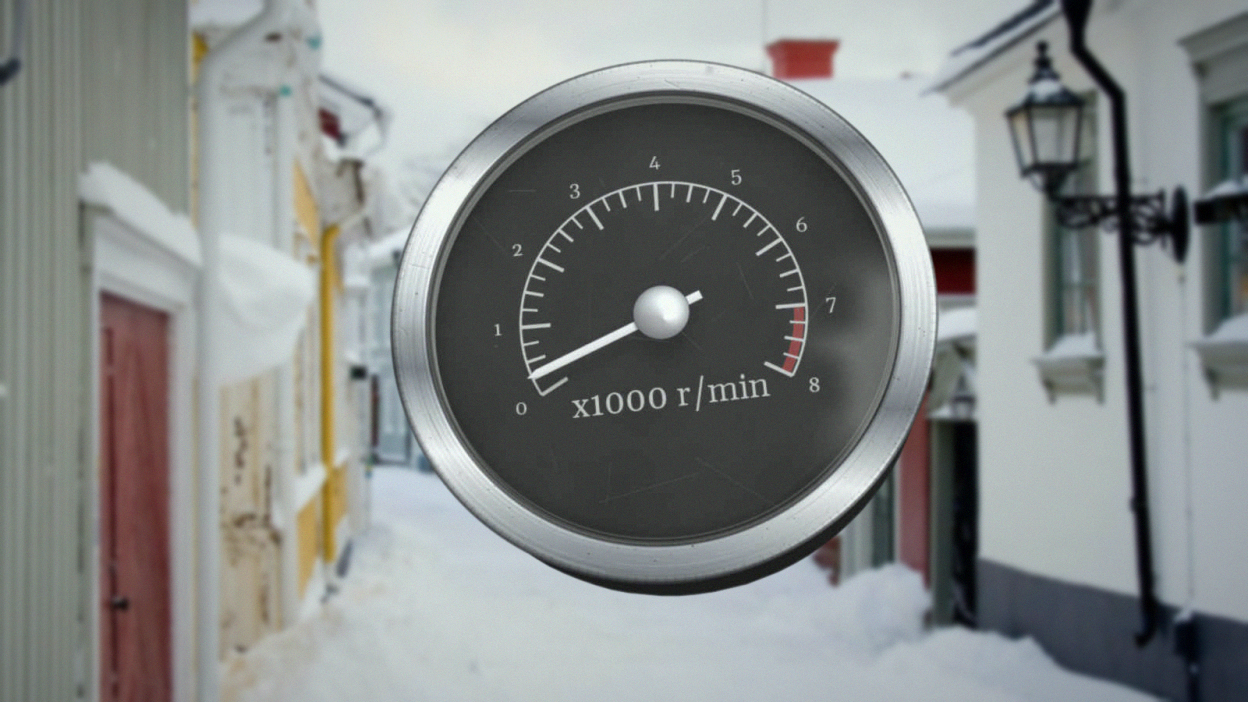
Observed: 250 (rpm)
